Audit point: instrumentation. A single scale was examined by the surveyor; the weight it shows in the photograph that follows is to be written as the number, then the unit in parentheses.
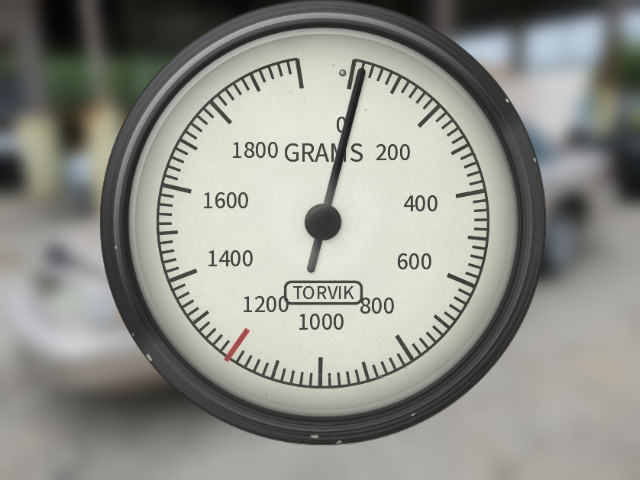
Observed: 20 (g)
